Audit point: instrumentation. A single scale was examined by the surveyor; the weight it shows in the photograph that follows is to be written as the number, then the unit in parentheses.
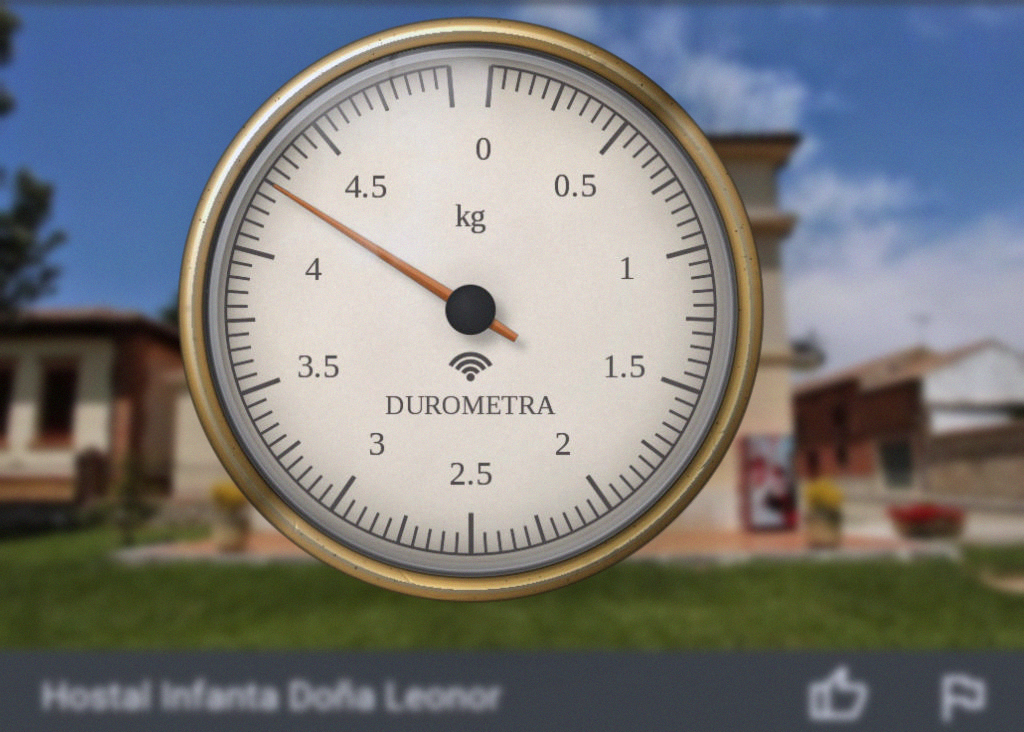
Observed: 4.25 (kg)
